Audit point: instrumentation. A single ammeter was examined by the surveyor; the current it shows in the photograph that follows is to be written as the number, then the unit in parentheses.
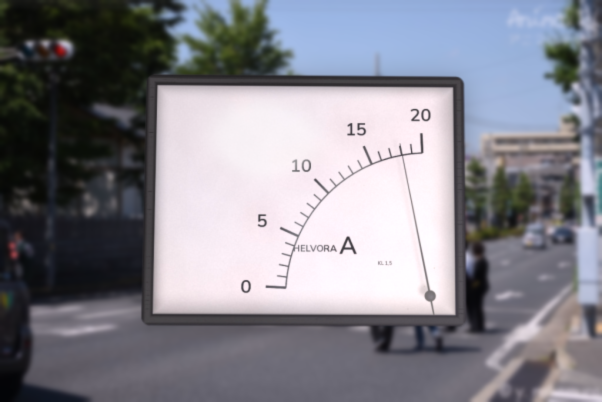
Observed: 18 (A)
